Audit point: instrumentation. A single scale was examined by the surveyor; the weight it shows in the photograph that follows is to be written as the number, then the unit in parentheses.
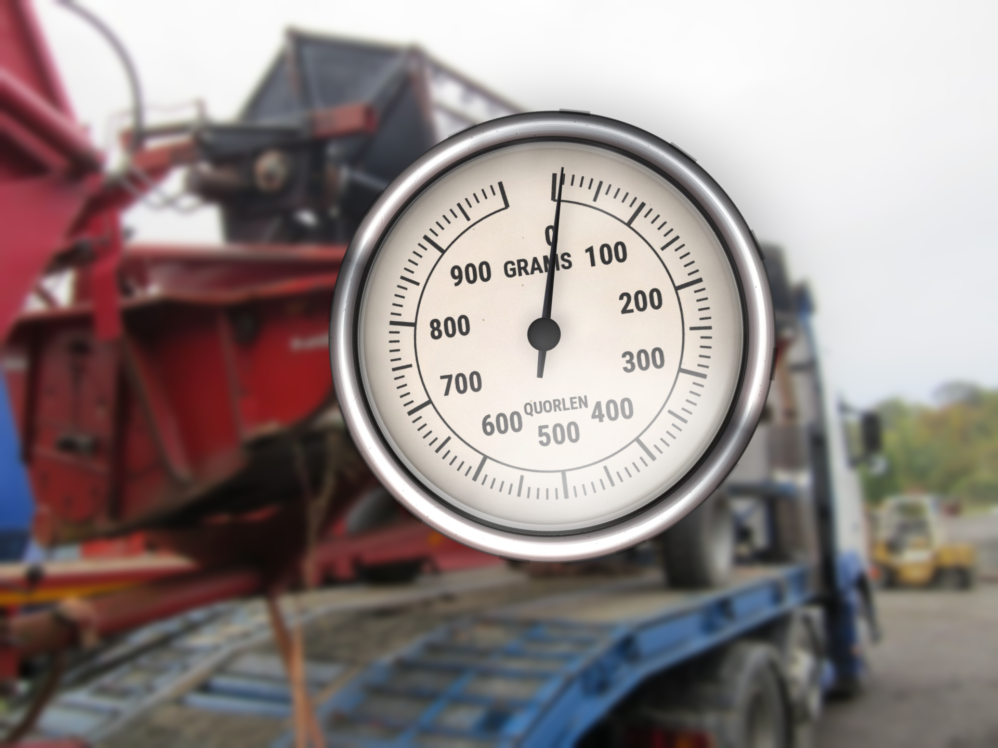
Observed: 10 (g)
